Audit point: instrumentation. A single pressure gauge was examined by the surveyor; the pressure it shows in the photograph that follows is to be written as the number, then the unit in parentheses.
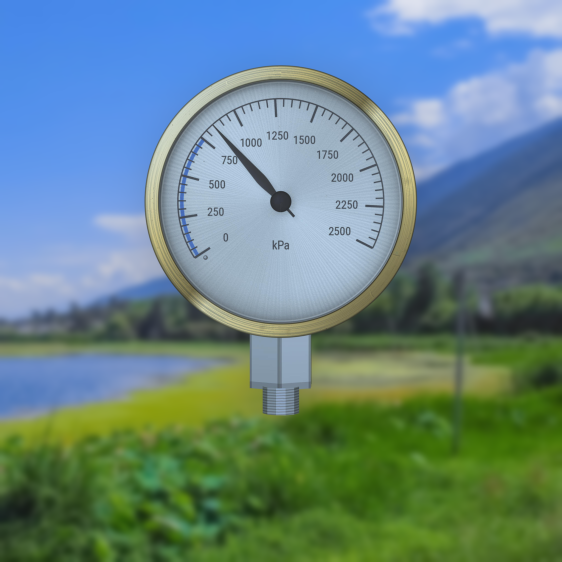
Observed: 850 (kPa)
